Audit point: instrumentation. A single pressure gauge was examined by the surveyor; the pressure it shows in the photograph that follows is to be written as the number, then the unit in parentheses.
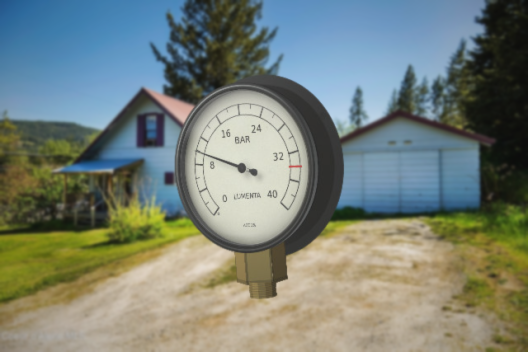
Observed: 10 (bar)
